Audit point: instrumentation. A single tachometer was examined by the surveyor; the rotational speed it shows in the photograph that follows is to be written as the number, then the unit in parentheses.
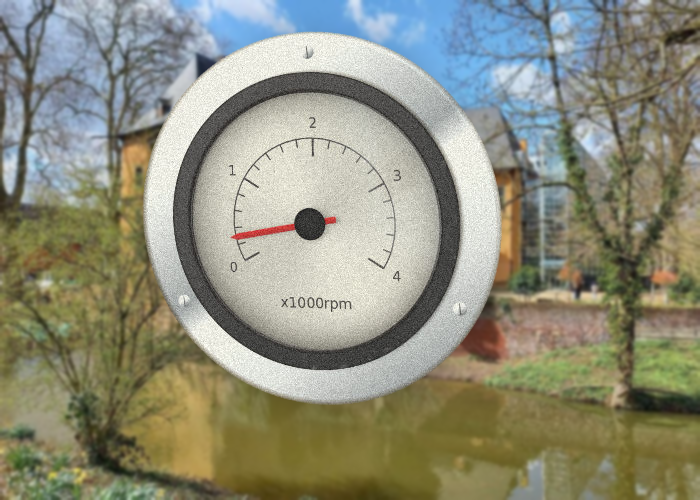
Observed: 300 (rpm)
